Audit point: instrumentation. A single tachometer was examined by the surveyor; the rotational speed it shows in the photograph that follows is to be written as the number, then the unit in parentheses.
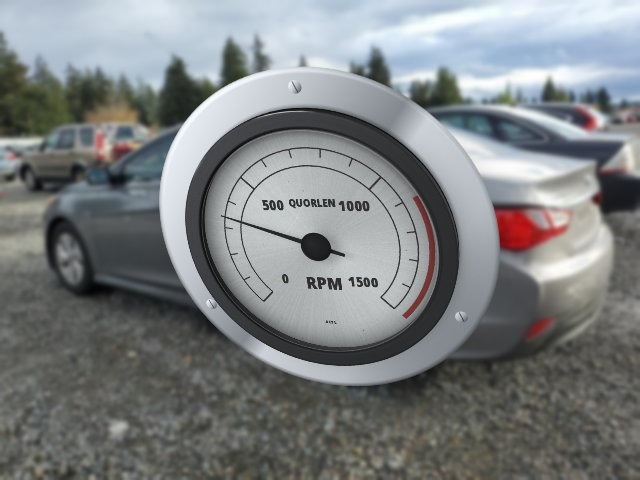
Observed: 350 (rpm)
